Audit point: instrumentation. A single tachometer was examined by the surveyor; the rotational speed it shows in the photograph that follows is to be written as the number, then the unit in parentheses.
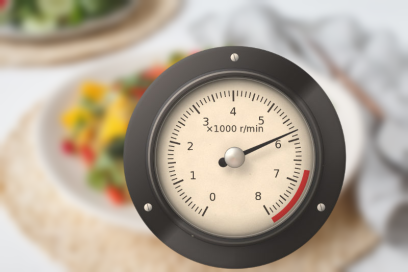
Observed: 5800 (rpm)
